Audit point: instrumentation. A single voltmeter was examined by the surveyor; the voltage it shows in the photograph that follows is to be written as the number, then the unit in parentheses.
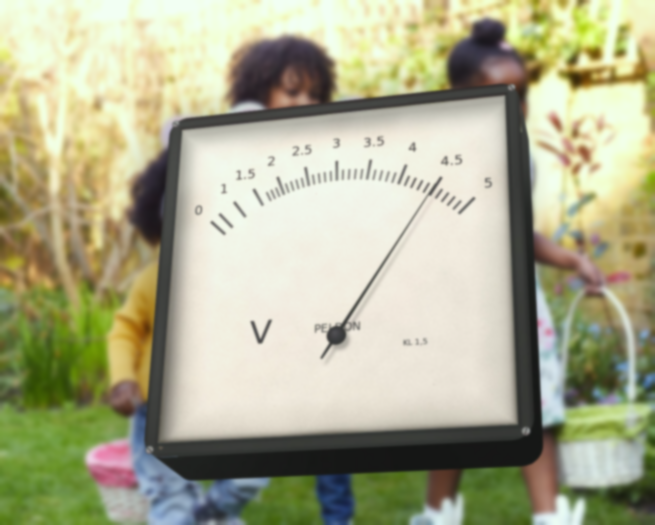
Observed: 4.5 (V)
